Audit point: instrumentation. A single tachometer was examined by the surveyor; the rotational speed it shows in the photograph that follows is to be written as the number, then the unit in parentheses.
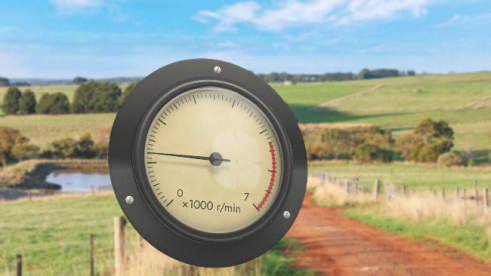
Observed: 1200 (rpm)
